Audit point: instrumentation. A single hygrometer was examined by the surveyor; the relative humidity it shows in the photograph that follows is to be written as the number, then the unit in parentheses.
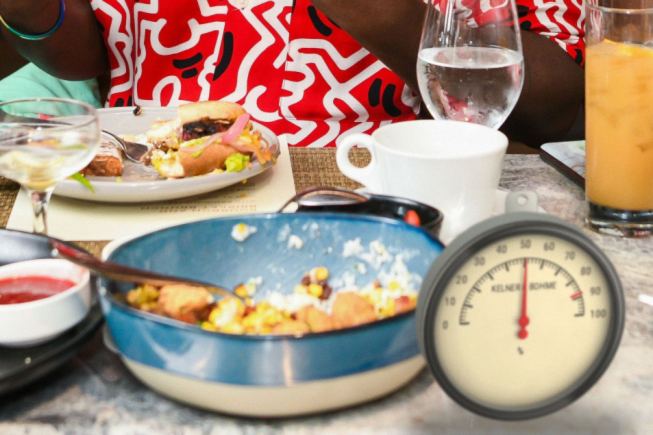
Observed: 50 (%)
